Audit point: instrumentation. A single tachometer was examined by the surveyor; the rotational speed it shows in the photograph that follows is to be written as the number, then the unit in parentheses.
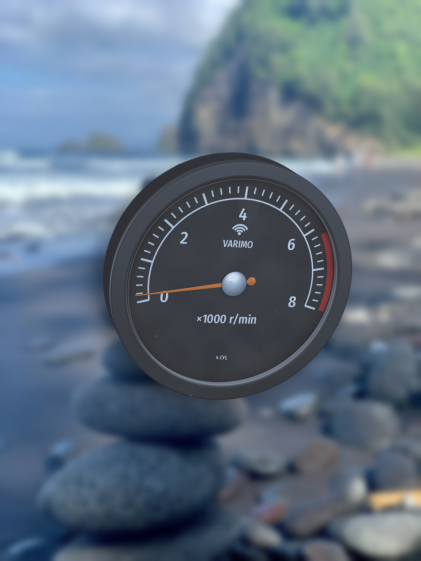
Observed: 200 (rpm)
